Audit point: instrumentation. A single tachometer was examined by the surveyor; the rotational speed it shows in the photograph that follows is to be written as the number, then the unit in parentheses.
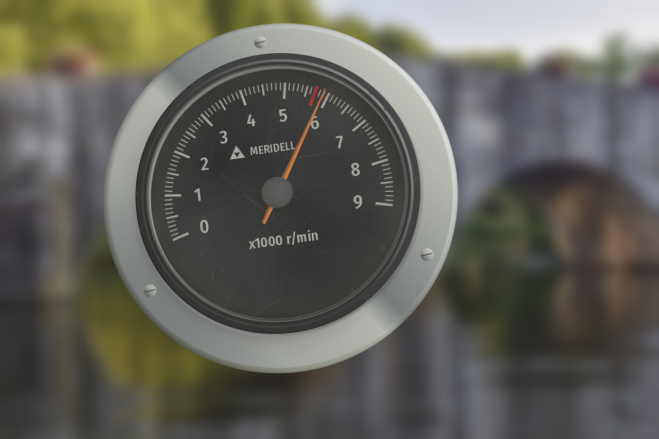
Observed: 5900 (rpm)
